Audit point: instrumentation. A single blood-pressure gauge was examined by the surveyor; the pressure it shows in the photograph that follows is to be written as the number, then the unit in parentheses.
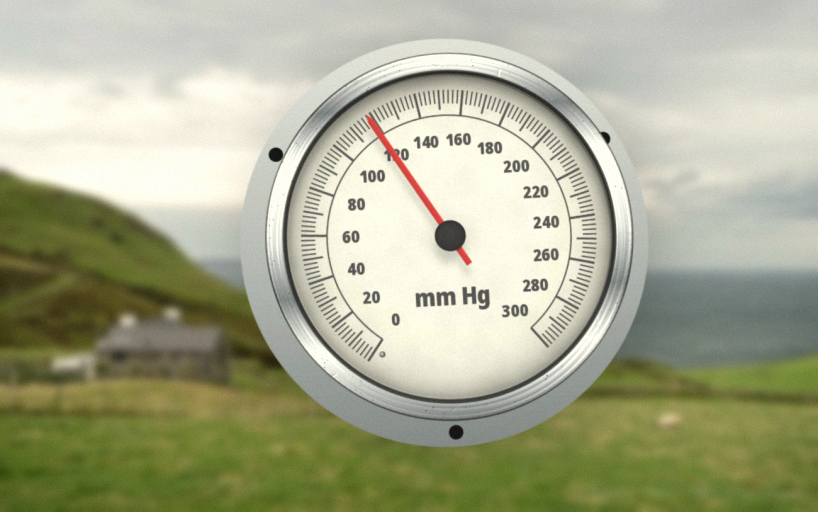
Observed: 118 (mmHg)
